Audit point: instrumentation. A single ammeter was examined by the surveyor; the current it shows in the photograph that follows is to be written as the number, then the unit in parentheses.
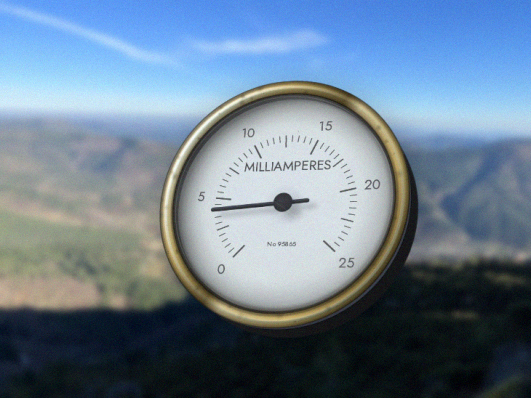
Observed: 4 (mA)
